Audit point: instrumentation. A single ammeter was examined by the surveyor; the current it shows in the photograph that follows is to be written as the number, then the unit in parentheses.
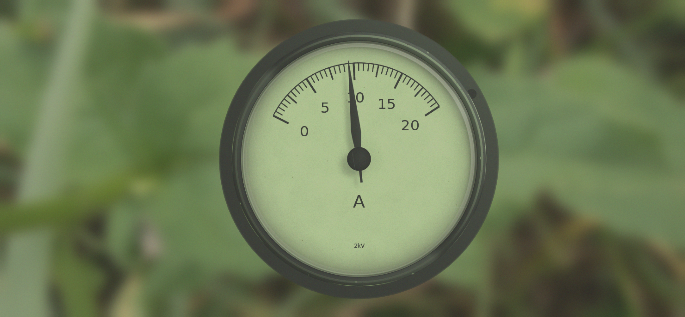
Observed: 9.5 (A)
